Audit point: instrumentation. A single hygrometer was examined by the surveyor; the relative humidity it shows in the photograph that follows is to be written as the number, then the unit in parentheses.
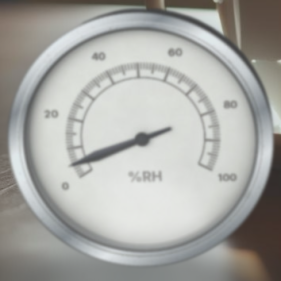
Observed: 5 (%)
